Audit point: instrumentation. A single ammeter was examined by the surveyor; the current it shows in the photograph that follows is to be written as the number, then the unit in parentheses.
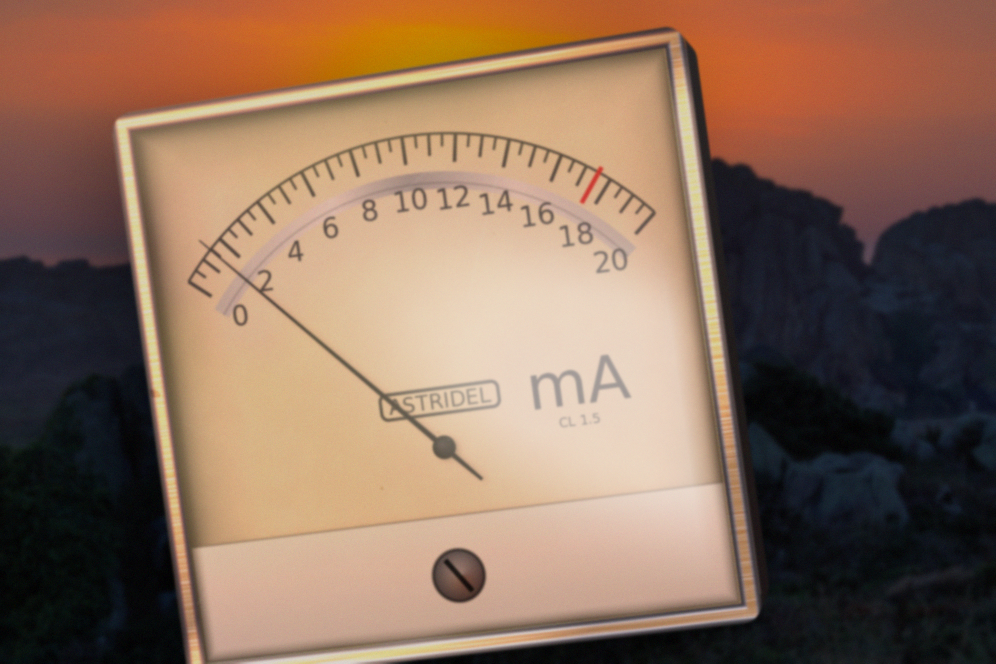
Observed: 1.5 (mA)
